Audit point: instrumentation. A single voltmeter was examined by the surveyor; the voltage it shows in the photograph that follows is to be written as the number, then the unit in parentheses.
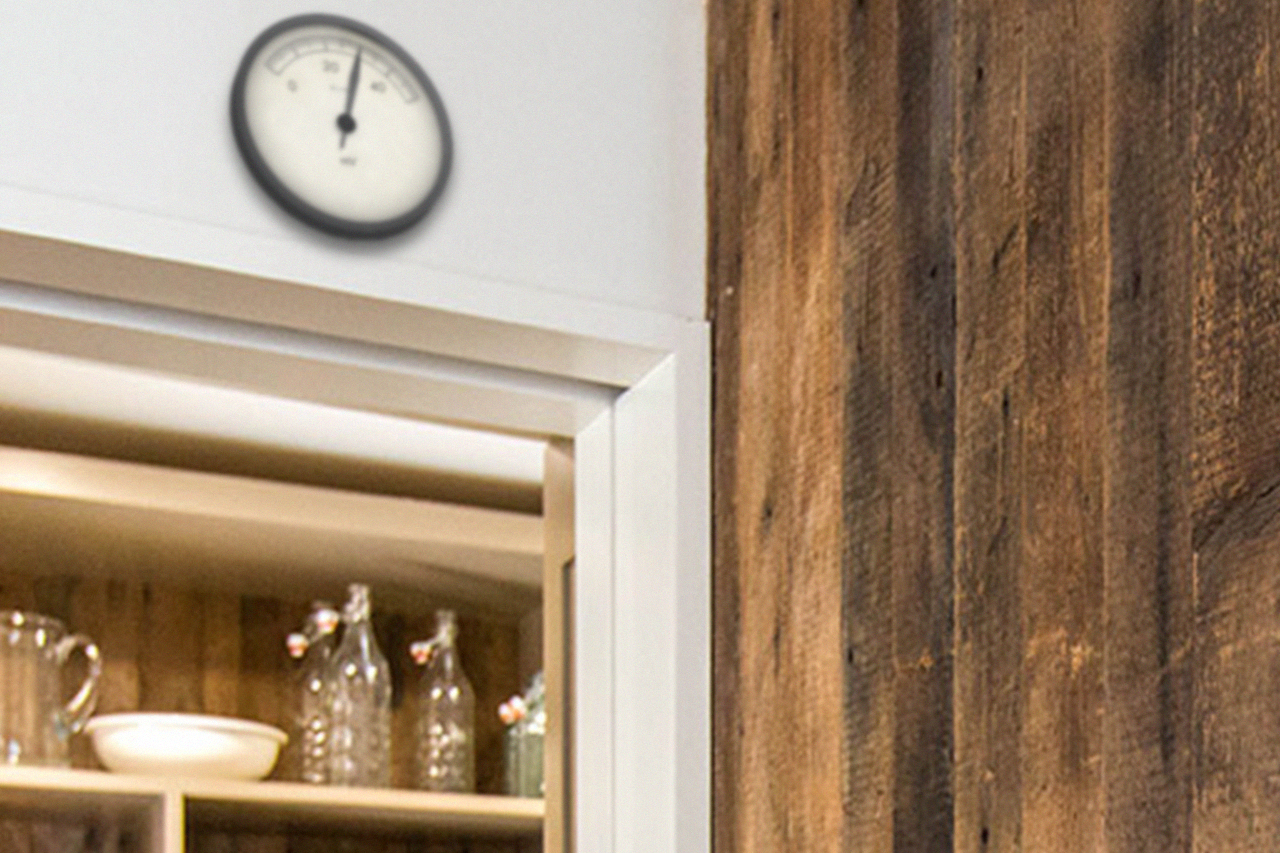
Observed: 30 (mV)
